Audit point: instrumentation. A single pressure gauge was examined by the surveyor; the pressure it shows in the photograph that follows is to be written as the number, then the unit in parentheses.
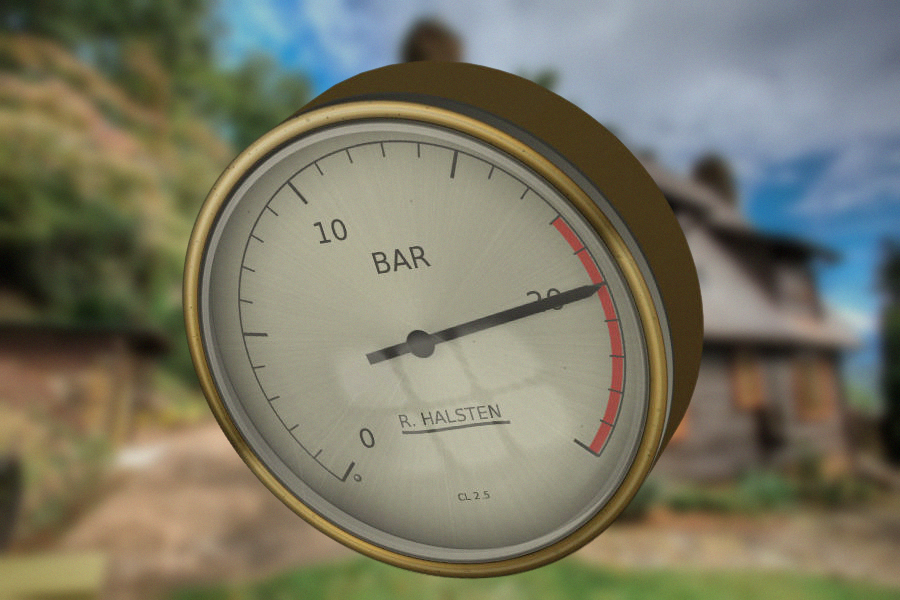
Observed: 20 (bar)
